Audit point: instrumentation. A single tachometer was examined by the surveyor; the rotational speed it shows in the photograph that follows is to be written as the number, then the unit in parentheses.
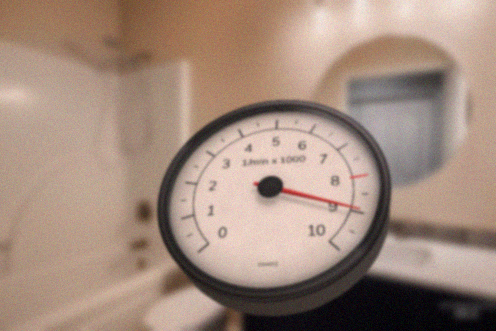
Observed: 9000 (rpm)
